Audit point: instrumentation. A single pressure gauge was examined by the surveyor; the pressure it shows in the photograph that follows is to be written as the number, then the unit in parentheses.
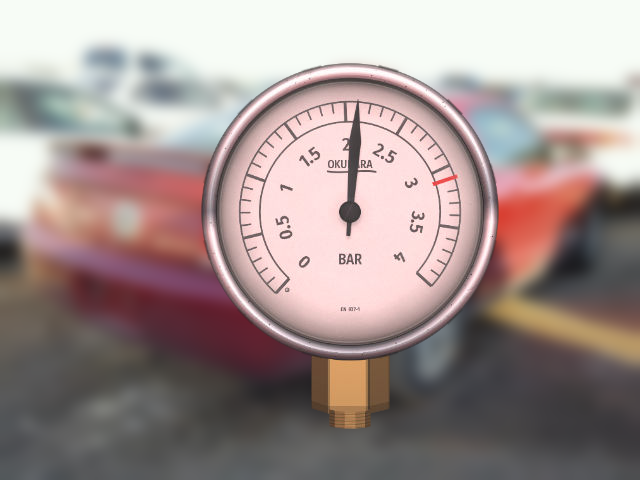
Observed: 2.1 (bar)
